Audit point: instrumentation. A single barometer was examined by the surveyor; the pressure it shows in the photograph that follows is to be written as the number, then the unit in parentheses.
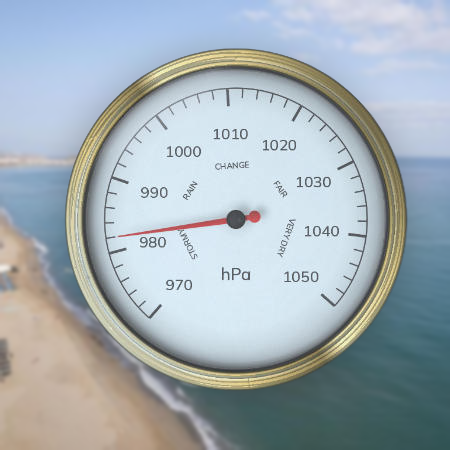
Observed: 982 (hPa)
